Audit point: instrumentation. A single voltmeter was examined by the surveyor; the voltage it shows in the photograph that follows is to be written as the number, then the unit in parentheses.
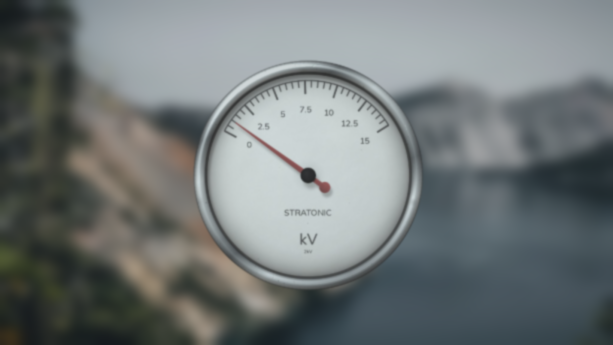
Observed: 1 (kV)
